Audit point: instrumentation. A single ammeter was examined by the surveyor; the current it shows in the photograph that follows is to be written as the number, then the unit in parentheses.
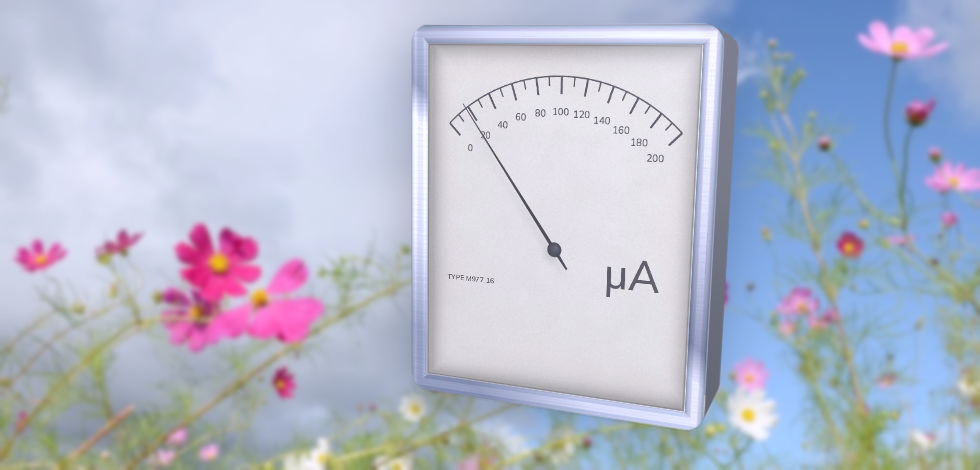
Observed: 20 (µA)
